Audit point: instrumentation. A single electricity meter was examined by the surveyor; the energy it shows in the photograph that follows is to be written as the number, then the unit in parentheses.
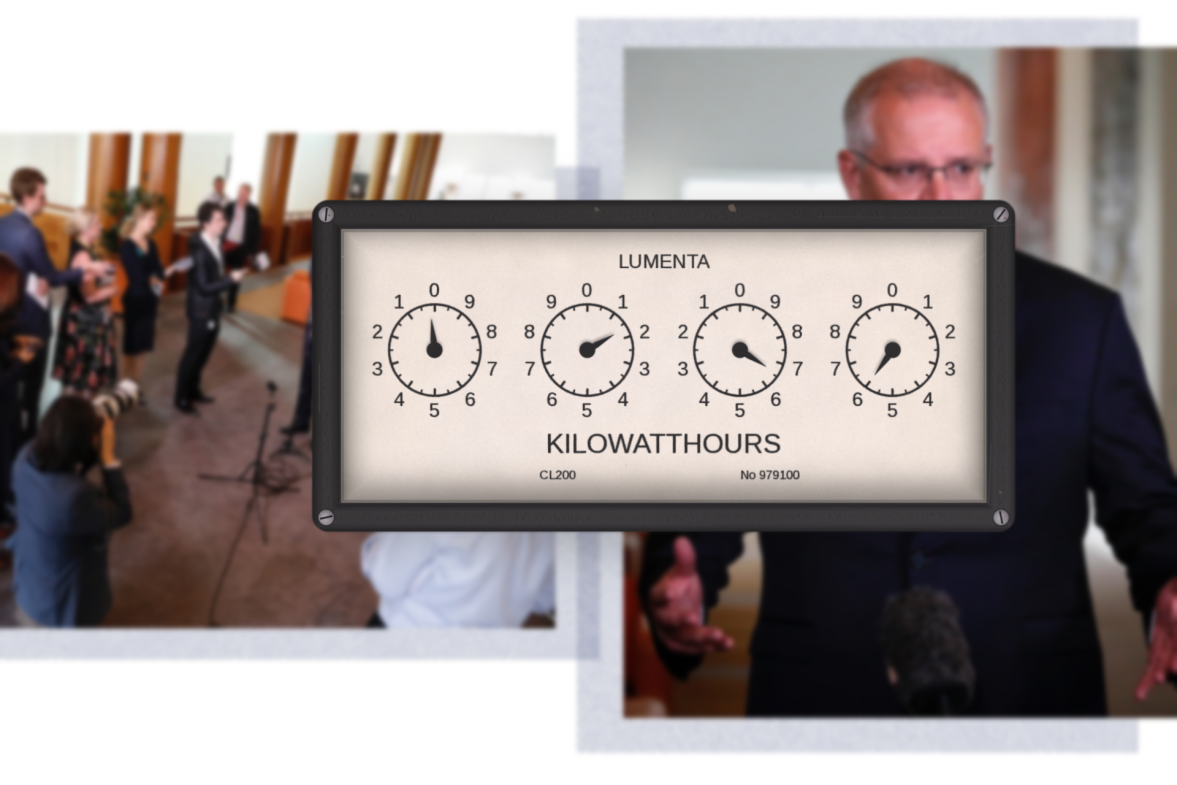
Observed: 166 (kWh)
